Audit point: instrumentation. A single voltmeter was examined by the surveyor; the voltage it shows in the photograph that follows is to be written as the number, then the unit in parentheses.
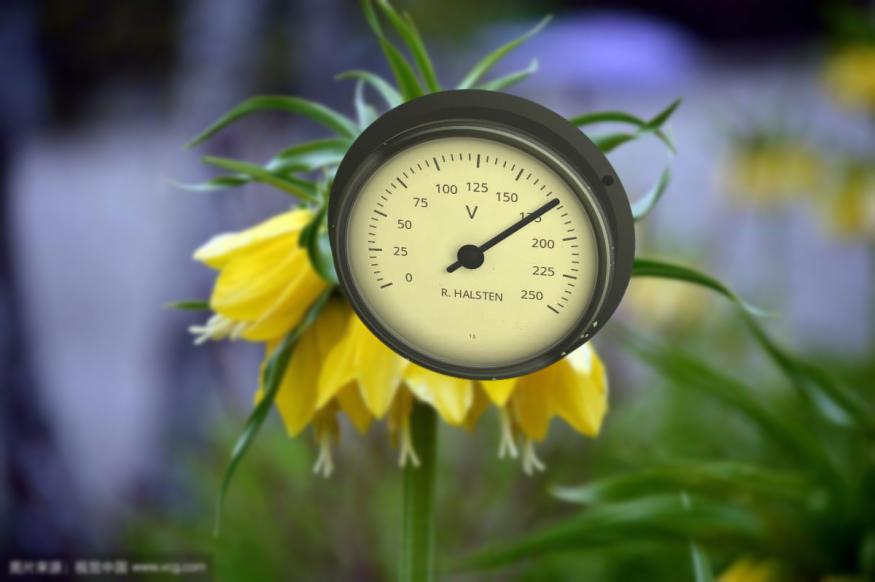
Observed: 175 (V)
